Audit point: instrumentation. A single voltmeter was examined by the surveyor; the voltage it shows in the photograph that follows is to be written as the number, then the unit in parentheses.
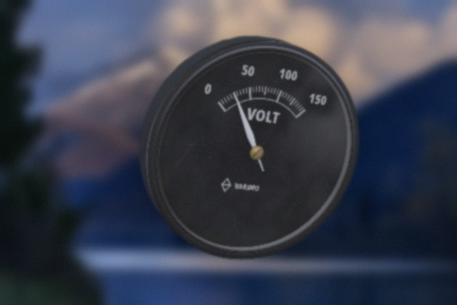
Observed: 25 (V)
